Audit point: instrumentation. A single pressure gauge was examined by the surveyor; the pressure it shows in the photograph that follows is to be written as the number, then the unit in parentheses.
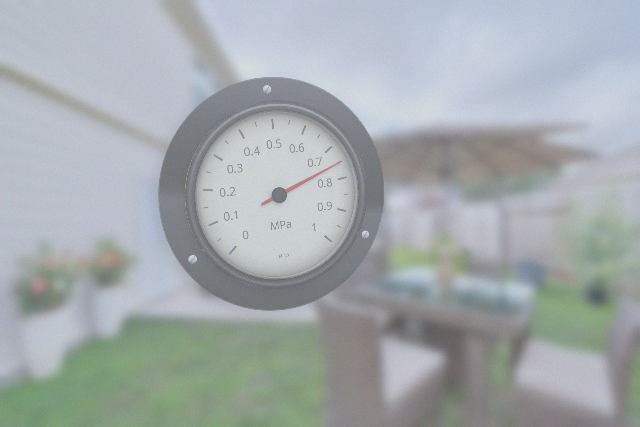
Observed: 0.75 (MPa)
